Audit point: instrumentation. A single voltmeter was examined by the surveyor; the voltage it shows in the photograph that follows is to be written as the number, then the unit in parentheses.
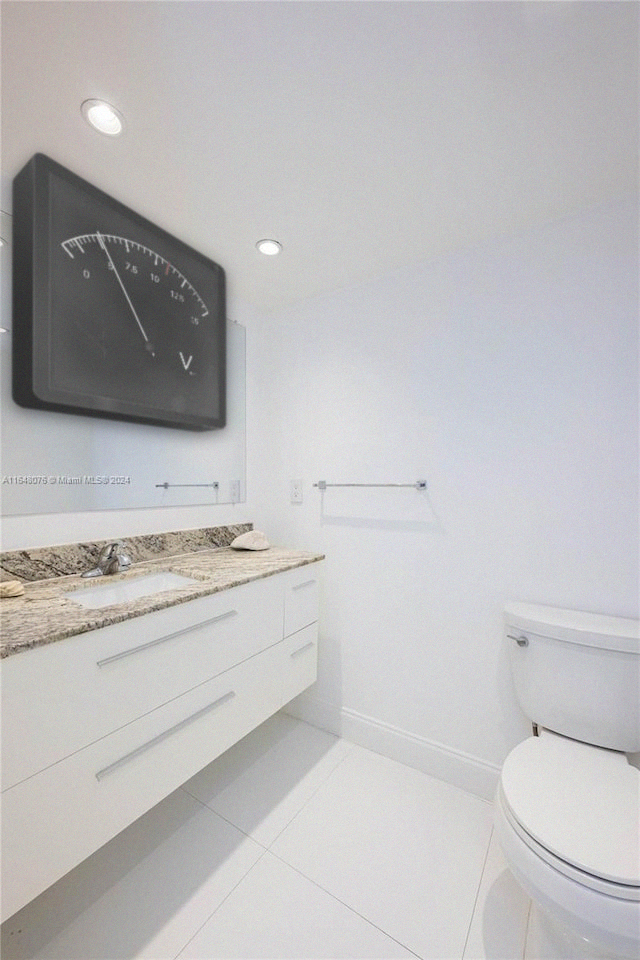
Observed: 5 (V)
